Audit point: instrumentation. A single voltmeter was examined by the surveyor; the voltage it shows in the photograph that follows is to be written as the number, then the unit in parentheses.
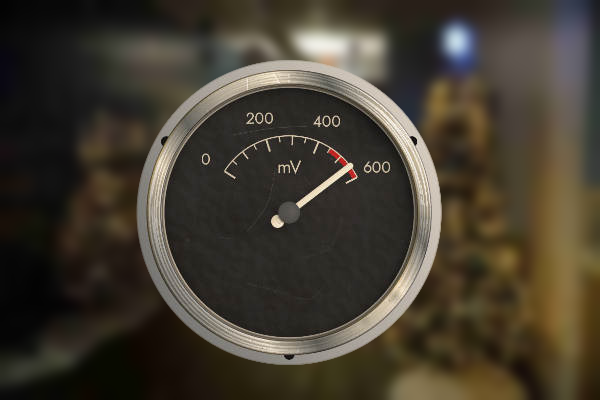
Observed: 550 (mV)
